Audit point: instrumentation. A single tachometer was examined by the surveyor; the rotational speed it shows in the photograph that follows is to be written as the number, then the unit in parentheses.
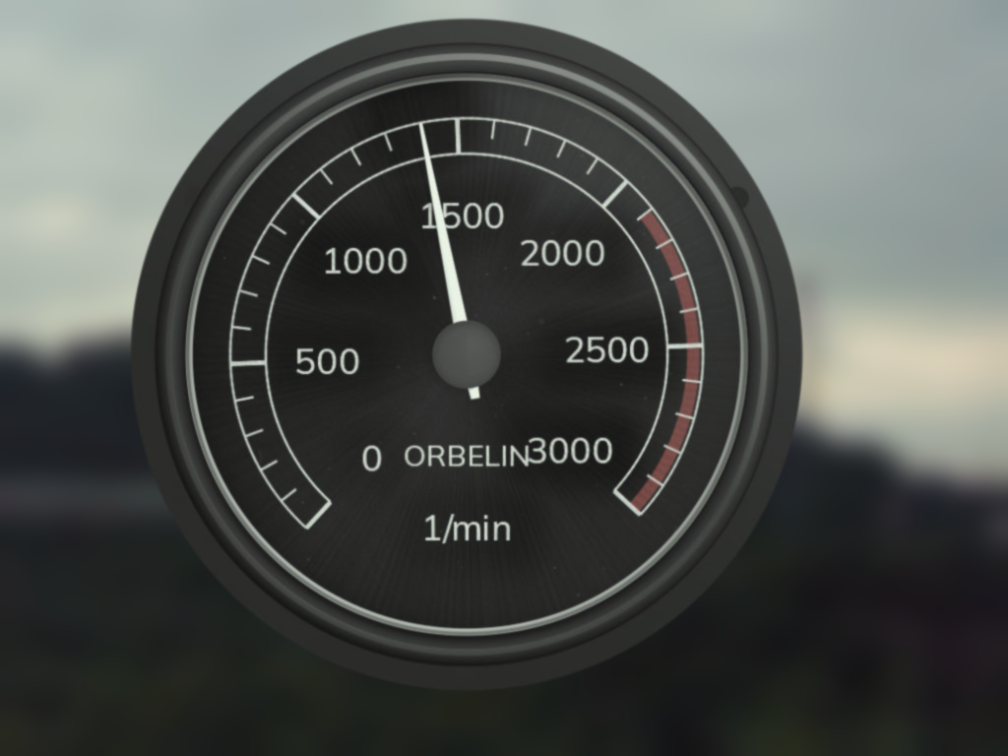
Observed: 1400 (rpm)
